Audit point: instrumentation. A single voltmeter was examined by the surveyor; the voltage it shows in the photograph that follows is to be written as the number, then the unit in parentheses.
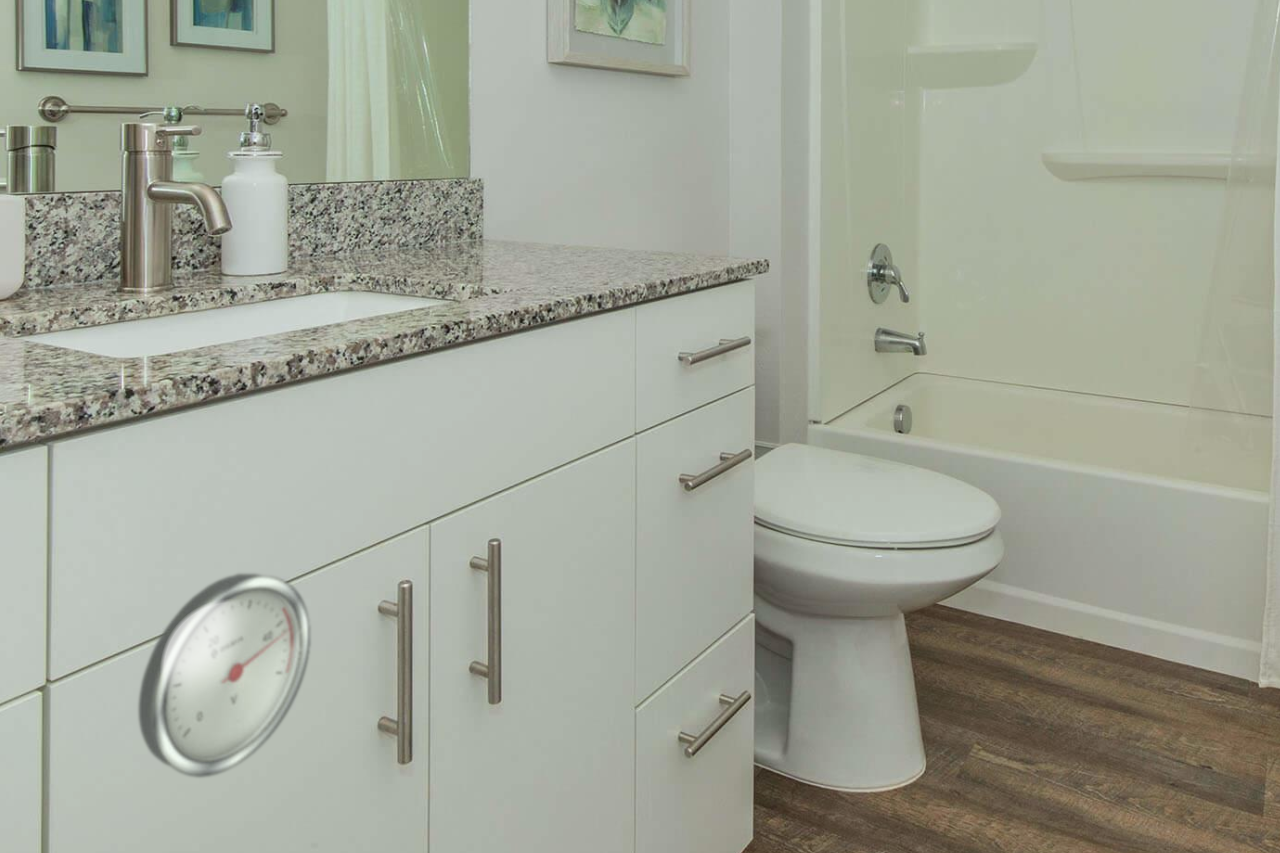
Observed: 42 (V)
